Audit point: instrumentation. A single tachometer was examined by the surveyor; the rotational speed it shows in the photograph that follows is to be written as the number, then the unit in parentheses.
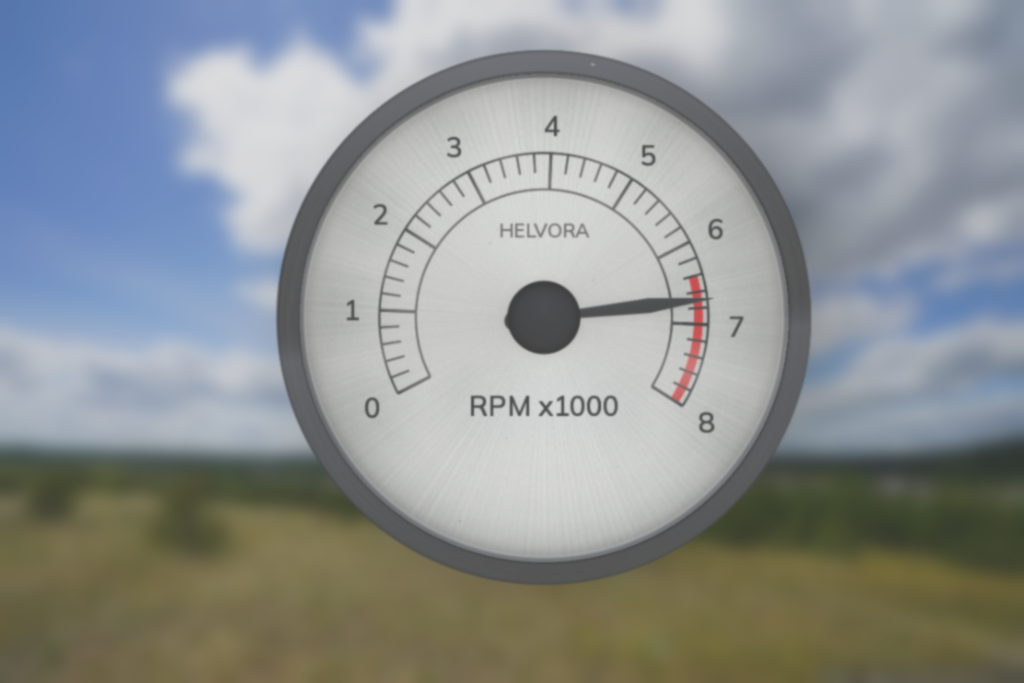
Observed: 6700 (rpm)
